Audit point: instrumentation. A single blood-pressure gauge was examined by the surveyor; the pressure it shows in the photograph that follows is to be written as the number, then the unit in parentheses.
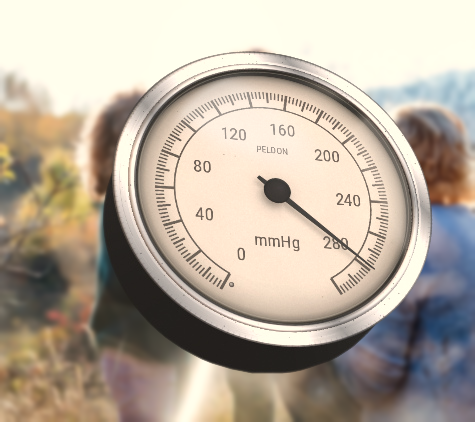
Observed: 280 (mmHg)
